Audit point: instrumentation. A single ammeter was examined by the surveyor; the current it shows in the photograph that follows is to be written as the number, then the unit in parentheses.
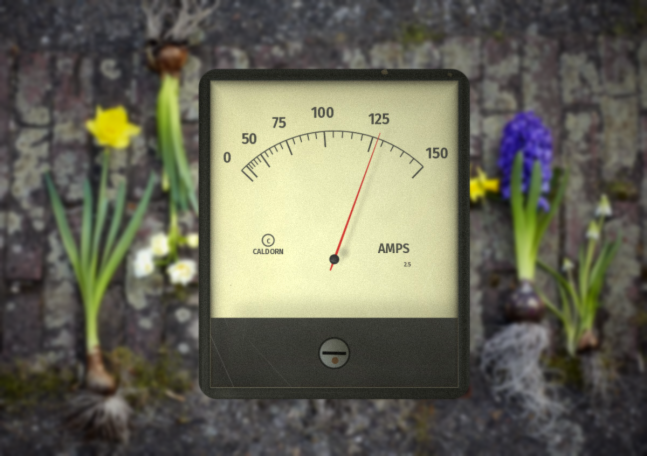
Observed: 127.5 (A)
